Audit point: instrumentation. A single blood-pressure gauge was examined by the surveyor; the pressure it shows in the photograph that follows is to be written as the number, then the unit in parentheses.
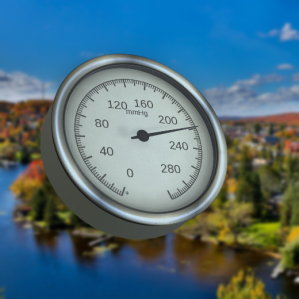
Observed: 220 (mmHg)
